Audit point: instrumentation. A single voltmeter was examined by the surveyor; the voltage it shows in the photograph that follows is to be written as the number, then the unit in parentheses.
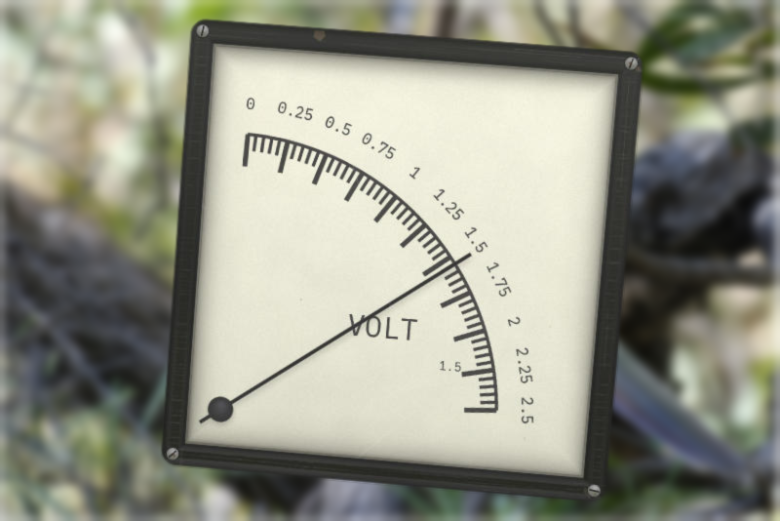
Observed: 1.55 (V)
